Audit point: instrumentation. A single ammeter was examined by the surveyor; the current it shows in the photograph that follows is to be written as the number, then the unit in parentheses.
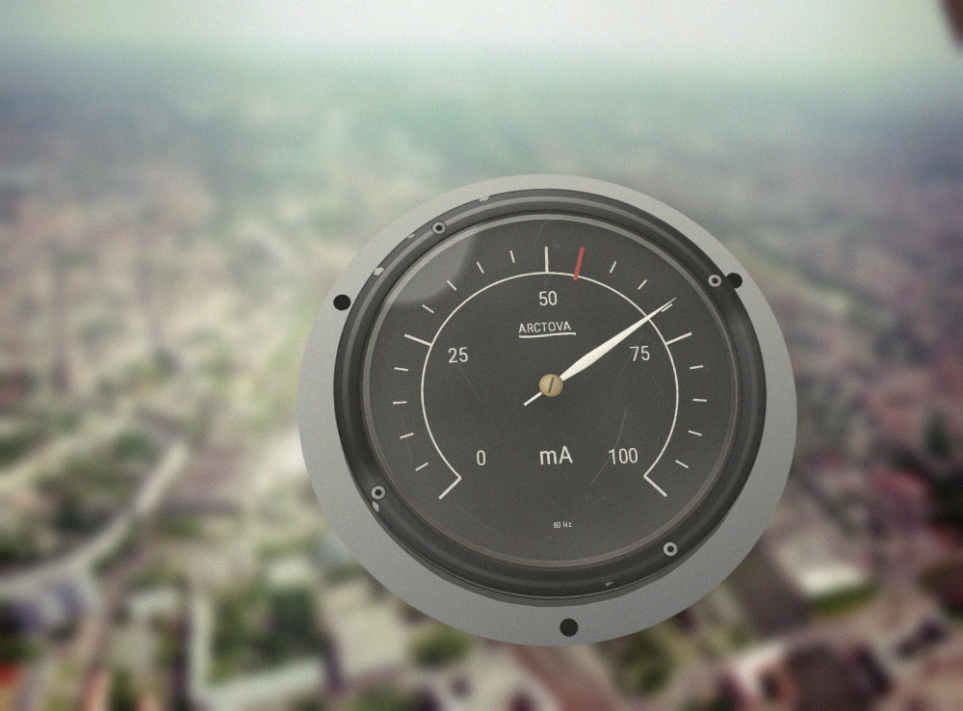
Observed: 70 (mA)
